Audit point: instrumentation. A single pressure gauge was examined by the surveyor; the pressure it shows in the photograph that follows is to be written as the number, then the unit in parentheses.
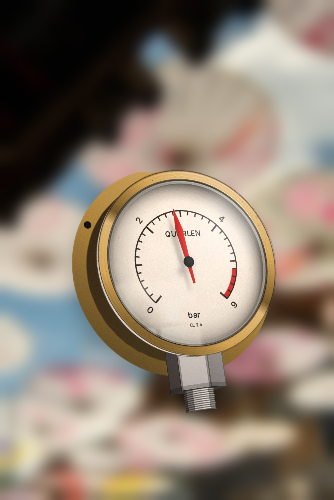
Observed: 2.8 (bar)
